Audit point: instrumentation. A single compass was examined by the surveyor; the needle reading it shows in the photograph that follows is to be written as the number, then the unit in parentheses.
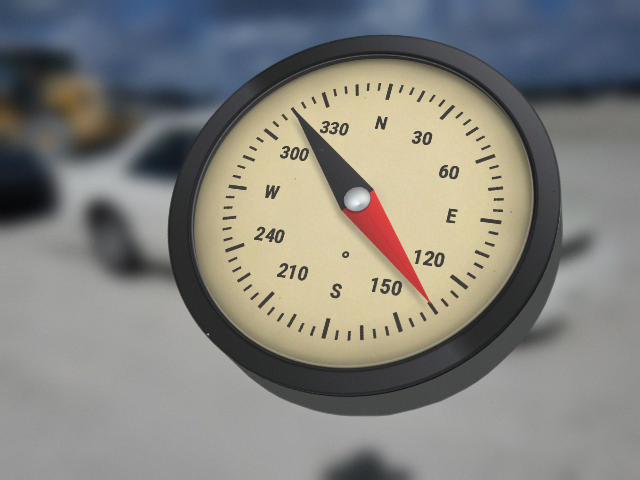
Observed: 135 (°)
